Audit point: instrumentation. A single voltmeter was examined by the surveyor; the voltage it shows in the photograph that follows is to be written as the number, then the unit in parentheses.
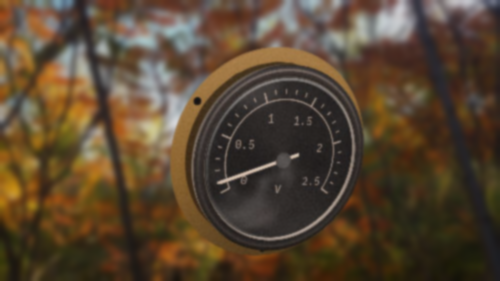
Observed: 0.1 (V)
